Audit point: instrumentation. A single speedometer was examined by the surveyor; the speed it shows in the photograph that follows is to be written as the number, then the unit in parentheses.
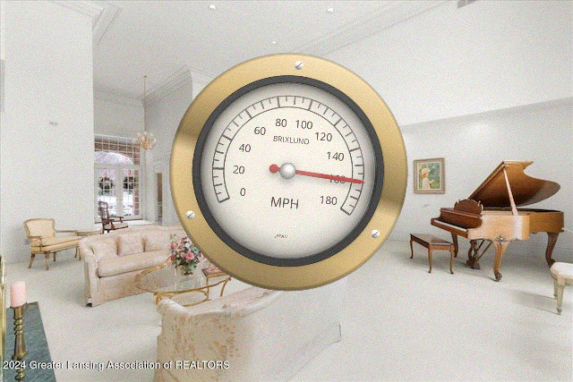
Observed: 160 (mph)
